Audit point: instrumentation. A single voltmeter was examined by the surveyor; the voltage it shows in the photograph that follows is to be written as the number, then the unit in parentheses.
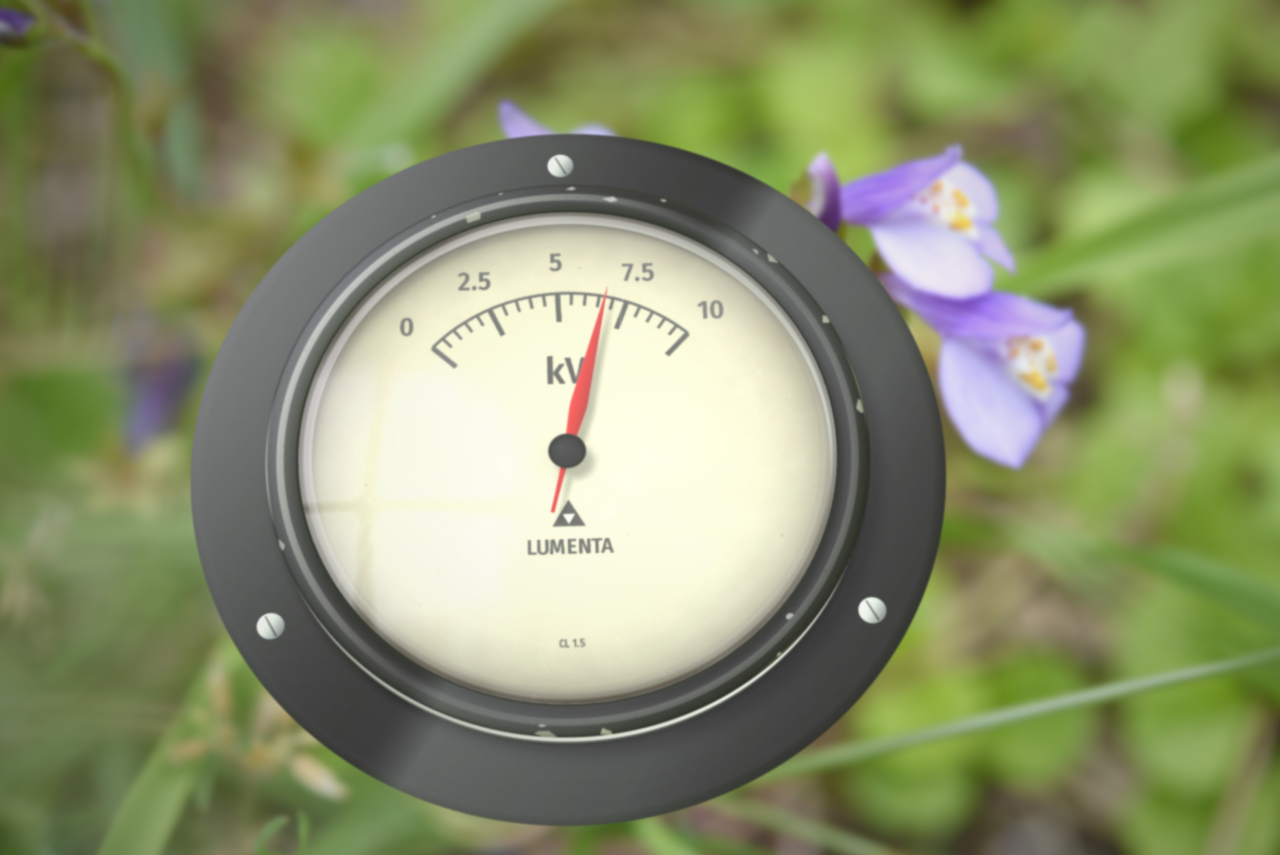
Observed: 6.75 (kV)
